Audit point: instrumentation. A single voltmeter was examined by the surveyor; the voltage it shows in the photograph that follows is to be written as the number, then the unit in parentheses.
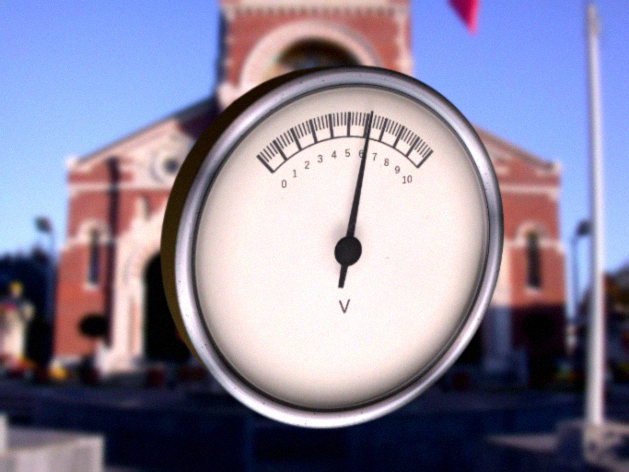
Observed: 6 (V)
